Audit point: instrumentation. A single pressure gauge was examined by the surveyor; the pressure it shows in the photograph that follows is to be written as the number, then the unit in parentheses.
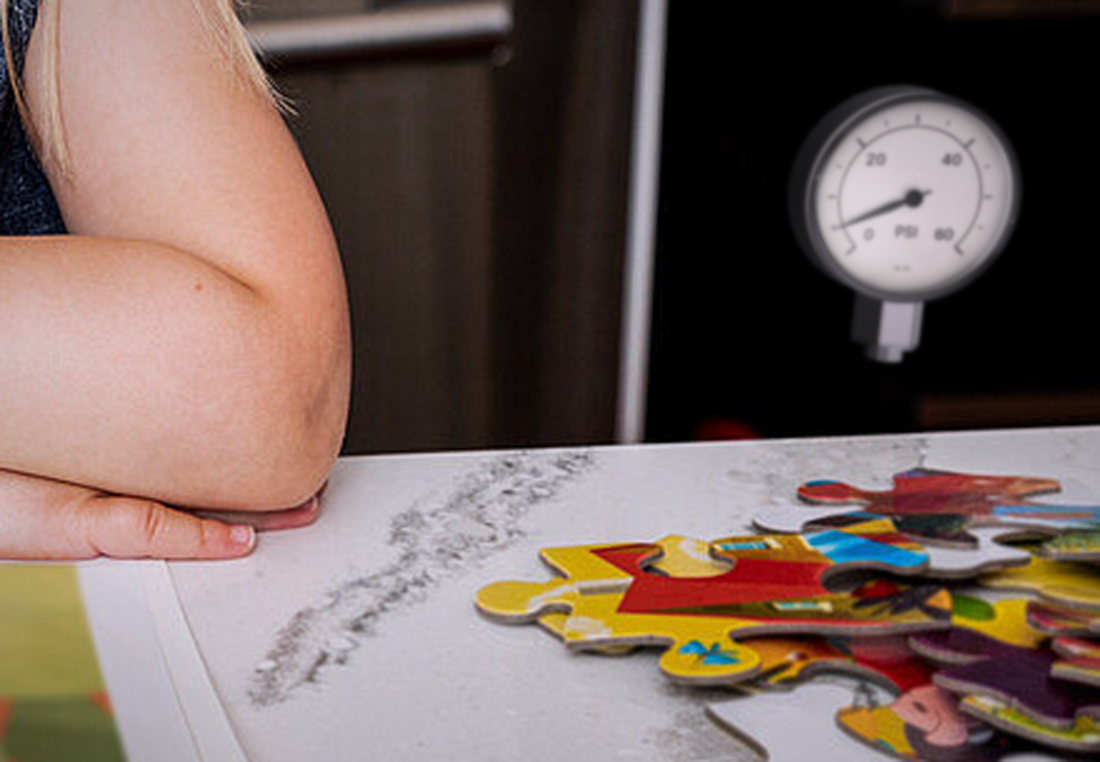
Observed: 5 (psi)
